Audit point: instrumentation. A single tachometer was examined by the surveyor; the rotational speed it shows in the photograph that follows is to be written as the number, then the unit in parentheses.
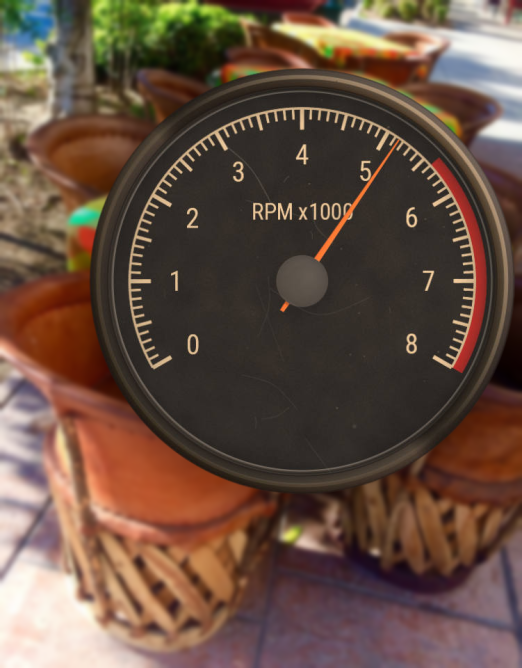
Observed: 5150 (rpm)
